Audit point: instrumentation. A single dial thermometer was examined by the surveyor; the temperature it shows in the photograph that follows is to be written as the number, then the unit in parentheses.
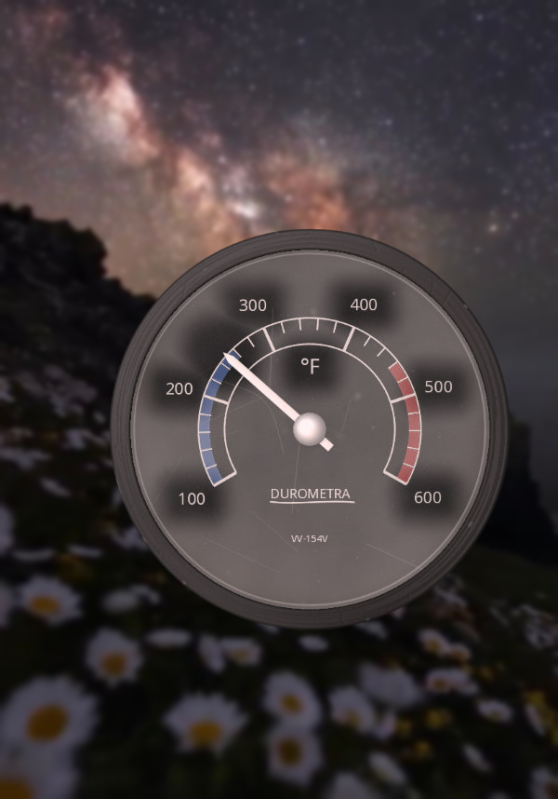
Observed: 250 (°F)
